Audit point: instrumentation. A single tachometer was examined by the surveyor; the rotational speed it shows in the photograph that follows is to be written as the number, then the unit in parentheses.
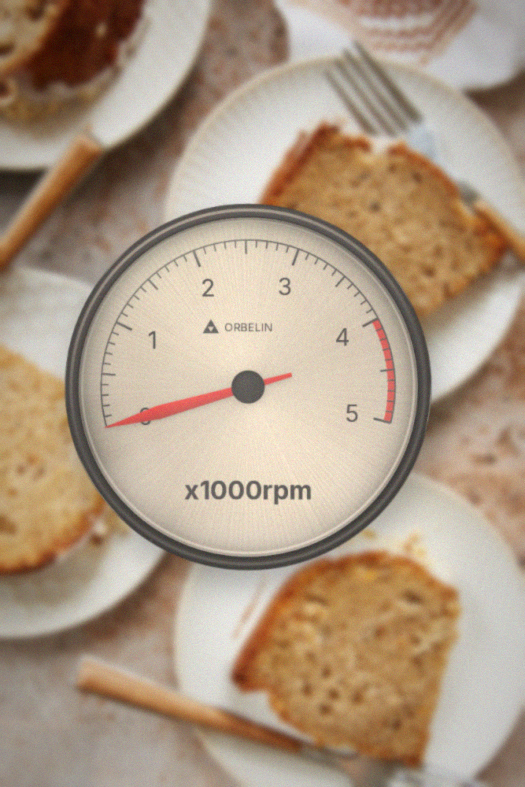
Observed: 0 (rpm)
